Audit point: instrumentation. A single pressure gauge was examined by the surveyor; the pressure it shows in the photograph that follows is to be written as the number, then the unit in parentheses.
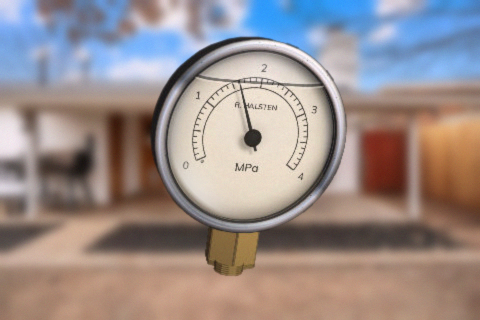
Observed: 1.6 (MPa)
